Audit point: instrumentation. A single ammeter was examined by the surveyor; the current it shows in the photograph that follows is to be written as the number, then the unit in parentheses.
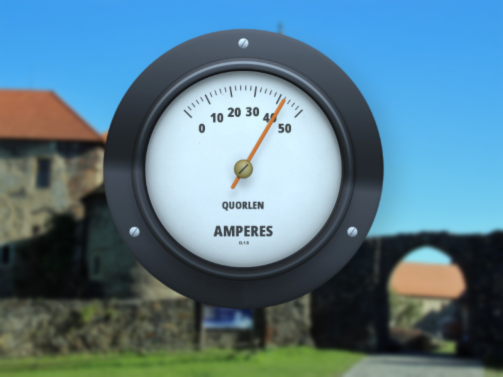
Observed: 42 (A)
